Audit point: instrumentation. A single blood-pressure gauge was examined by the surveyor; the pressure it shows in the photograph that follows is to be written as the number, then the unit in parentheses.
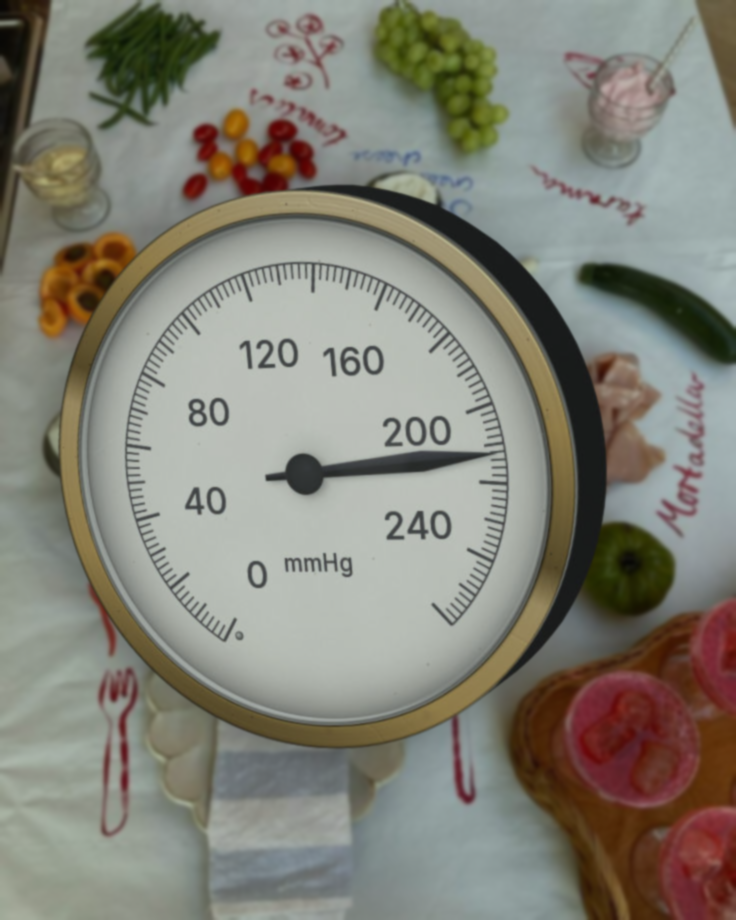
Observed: 212 (mmHg)
